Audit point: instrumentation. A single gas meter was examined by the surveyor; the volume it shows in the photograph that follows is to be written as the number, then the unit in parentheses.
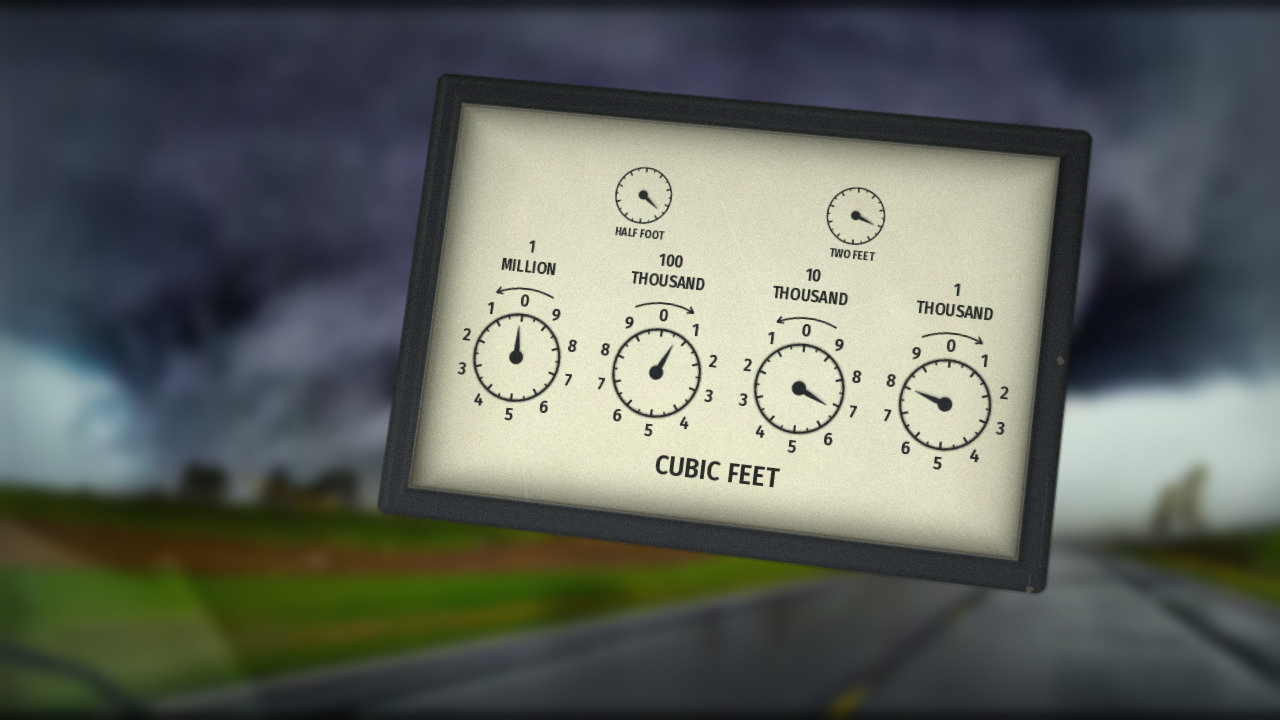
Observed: 6800 (ft³)
